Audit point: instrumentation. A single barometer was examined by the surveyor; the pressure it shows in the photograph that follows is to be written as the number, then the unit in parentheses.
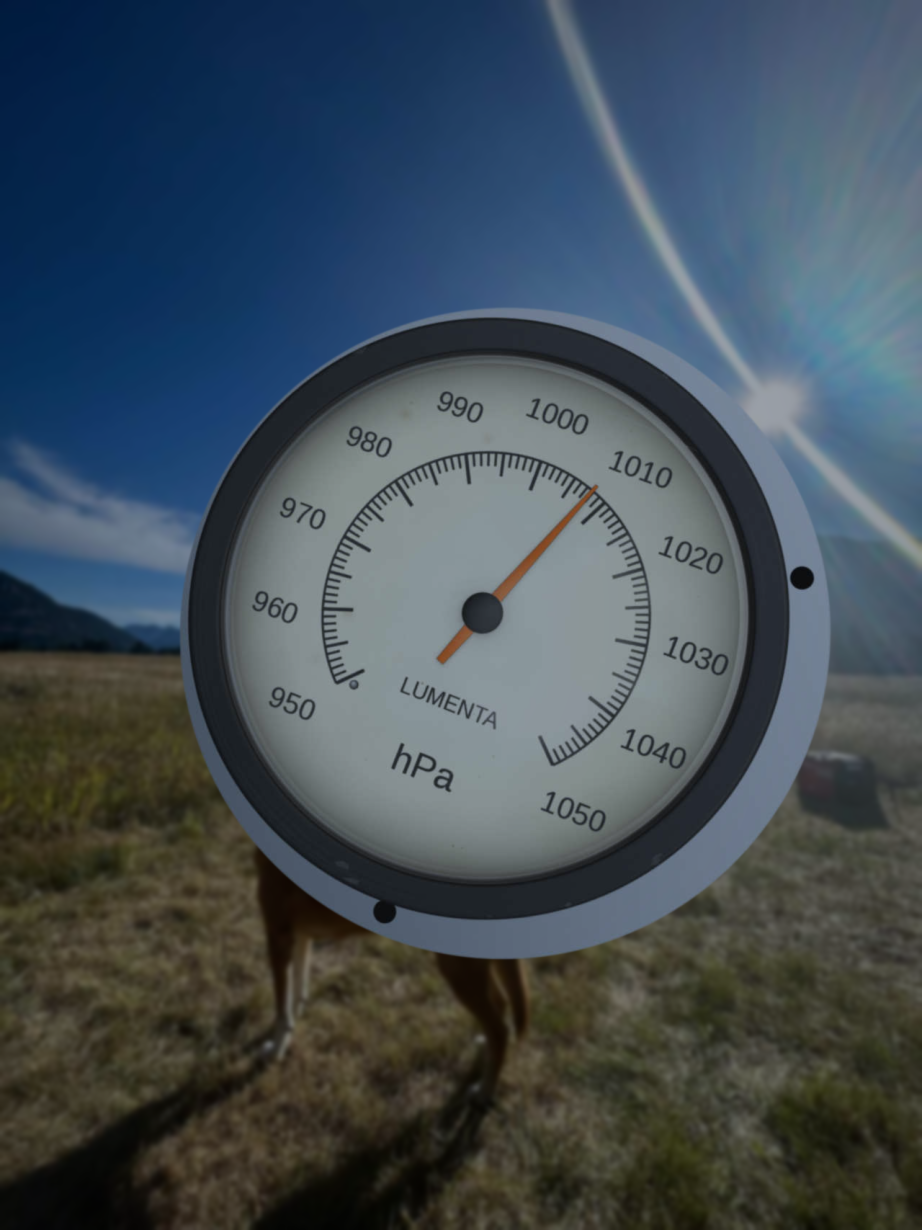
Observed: 1008 (hPa)
